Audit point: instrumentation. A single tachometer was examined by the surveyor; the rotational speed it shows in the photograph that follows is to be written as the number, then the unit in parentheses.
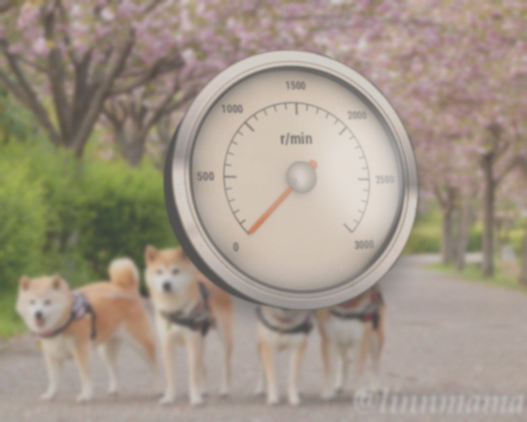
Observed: 0 (rpm)
